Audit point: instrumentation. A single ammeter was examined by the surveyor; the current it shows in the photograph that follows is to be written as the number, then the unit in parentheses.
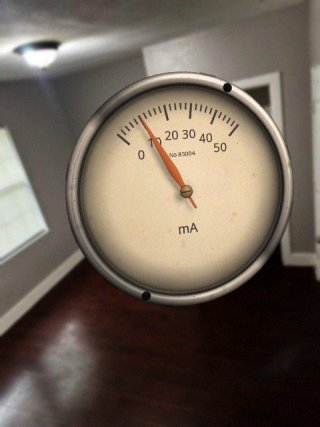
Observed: 10 (mA)
